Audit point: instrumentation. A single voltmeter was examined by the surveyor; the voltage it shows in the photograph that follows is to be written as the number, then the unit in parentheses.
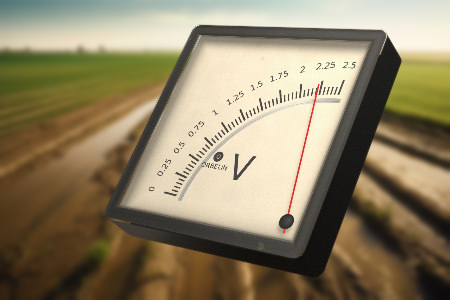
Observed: 2.25 (V)
